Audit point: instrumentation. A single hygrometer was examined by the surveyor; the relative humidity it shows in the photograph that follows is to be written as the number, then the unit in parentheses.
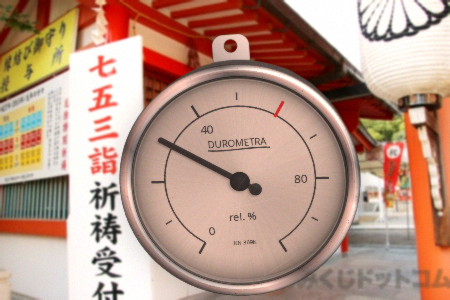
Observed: 30 (%)
